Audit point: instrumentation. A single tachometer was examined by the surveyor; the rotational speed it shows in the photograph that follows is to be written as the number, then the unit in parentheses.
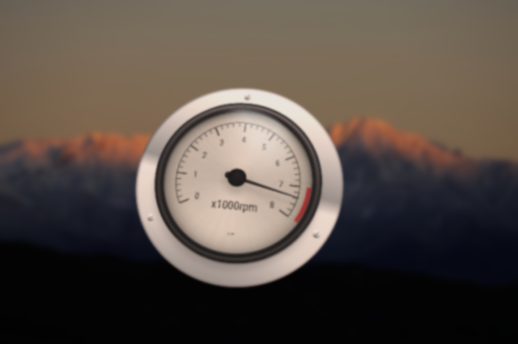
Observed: 7400 (rpm)
